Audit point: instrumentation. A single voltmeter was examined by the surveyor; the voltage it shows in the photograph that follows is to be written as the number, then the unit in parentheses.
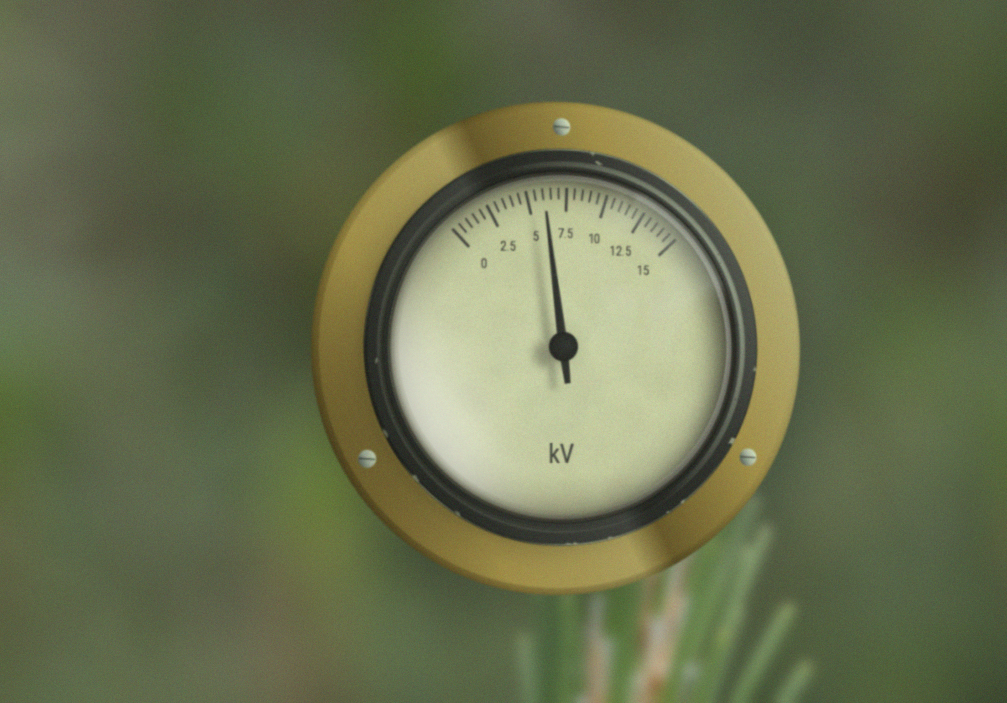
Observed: 6 (kV)
